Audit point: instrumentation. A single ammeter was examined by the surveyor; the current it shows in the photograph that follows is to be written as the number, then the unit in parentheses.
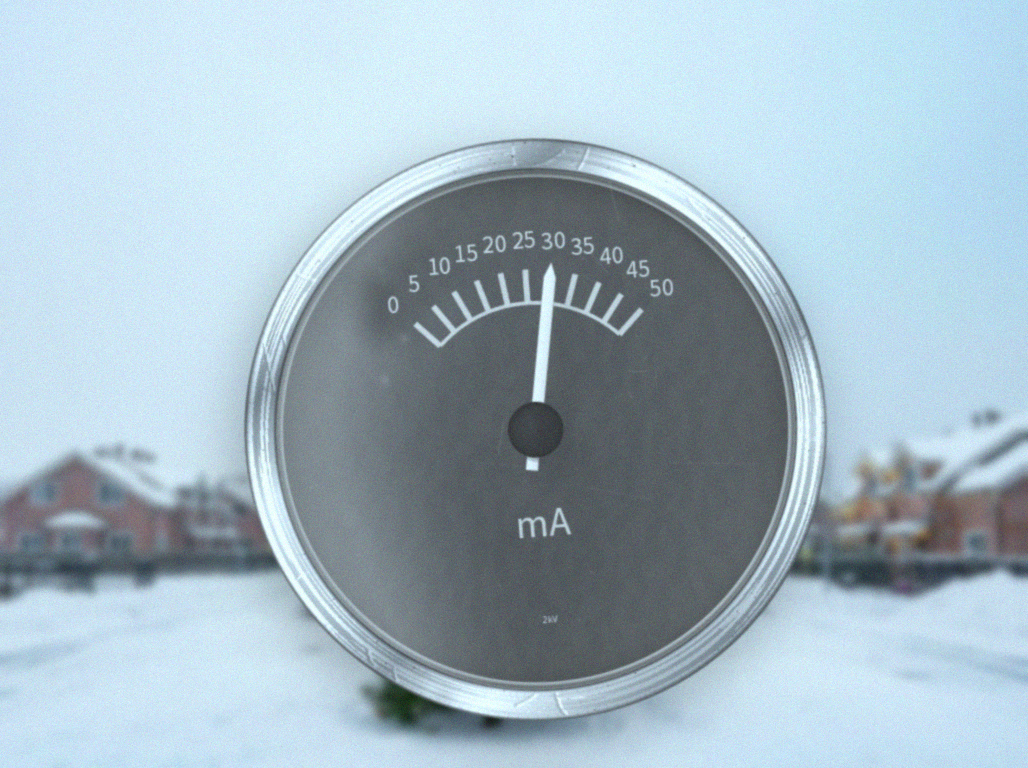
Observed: 30 (mA)
